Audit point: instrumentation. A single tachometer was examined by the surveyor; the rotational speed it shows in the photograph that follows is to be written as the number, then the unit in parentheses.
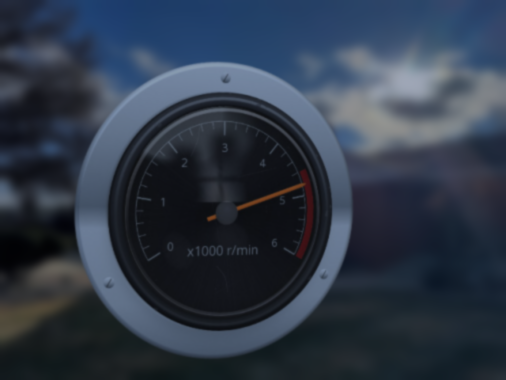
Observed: 4800 (rpm)
